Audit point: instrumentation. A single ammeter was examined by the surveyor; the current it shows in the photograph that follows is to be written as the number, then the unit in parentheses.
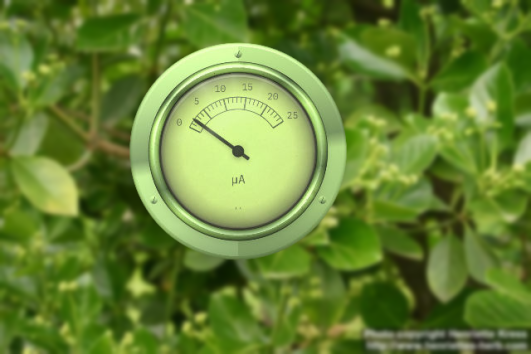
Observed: 2 (µA)
